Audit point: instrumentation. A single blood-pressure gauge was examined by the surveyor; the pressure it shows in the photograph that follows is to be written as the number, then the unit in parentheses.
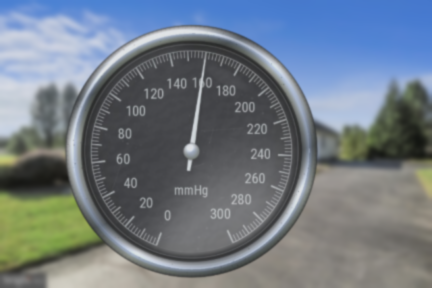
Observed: 160 (mmHg)
